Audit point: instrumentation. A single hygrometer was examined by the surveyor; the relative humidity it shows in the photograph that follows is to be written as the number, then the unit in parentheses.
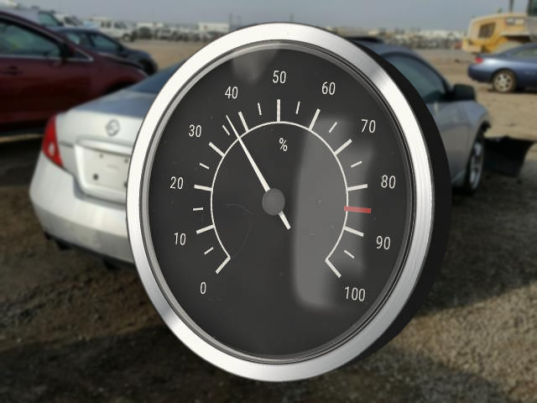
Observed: 37.5 (%)
